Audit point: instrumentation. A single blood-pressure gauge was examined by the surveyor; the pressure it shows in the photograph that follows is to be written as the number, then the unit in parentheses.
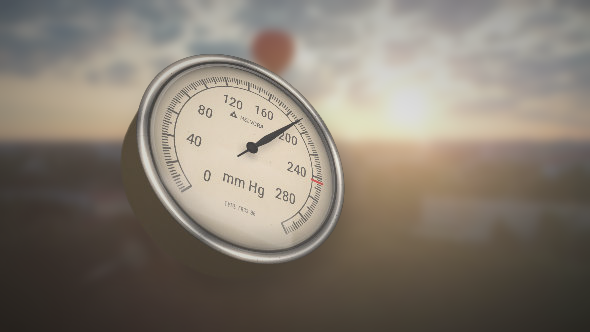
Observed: 190 (mmHg)
